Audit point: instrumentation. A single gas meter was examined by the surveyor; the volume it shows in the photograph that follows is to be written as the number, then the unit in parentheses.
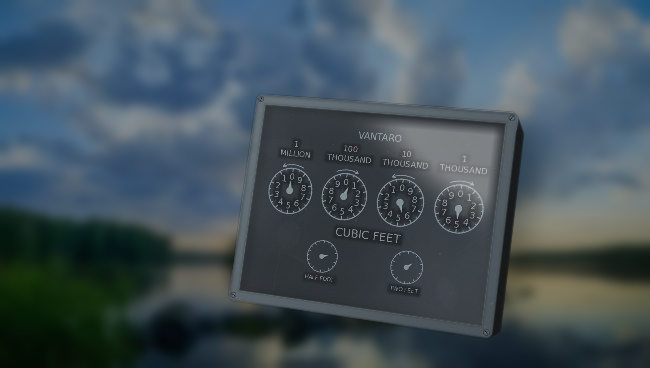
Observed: 5500 (ft³)
